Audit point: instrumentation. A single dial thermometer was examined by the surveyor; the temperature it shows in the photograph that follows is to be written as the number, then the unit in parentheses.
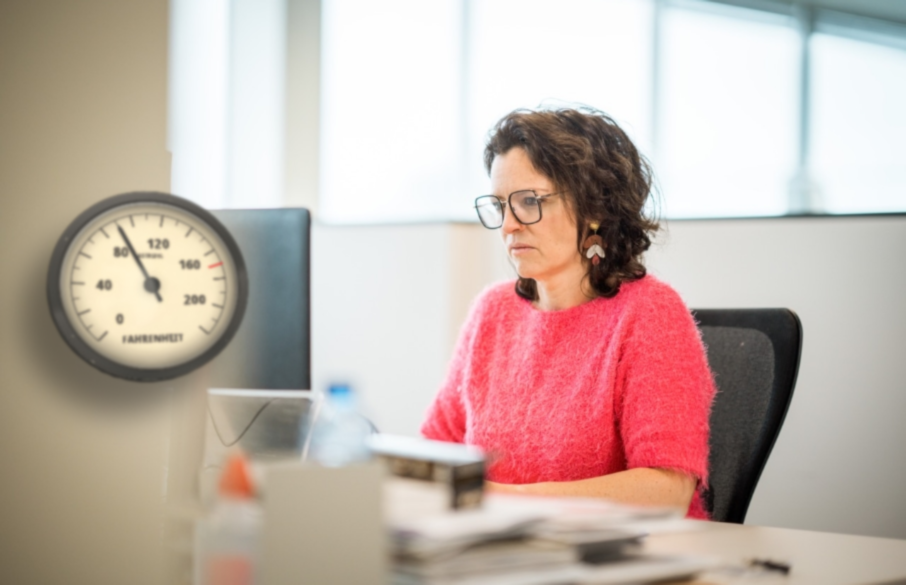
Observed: 90 (°F)
